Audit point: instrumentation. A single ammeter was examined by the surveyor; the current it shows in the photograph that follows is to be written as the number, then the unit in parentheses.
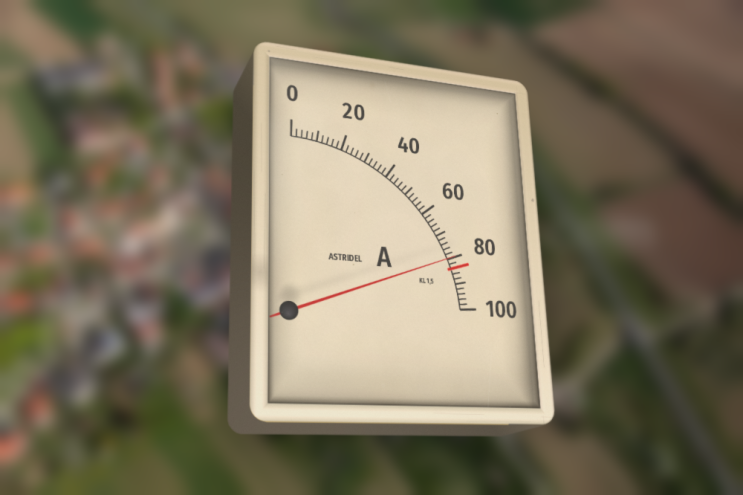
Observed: 80 (A)
